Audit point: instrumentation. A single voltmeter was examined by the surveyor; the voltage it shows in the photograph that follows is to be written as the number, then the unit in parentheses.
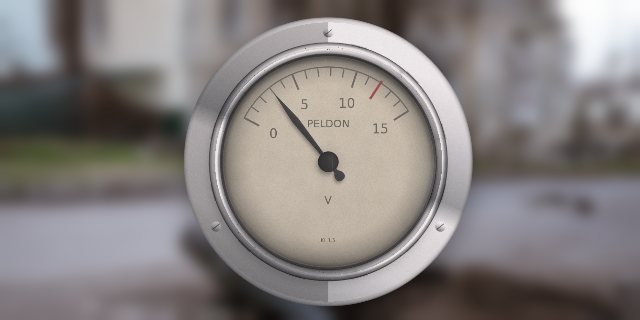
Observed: 3 (V)
